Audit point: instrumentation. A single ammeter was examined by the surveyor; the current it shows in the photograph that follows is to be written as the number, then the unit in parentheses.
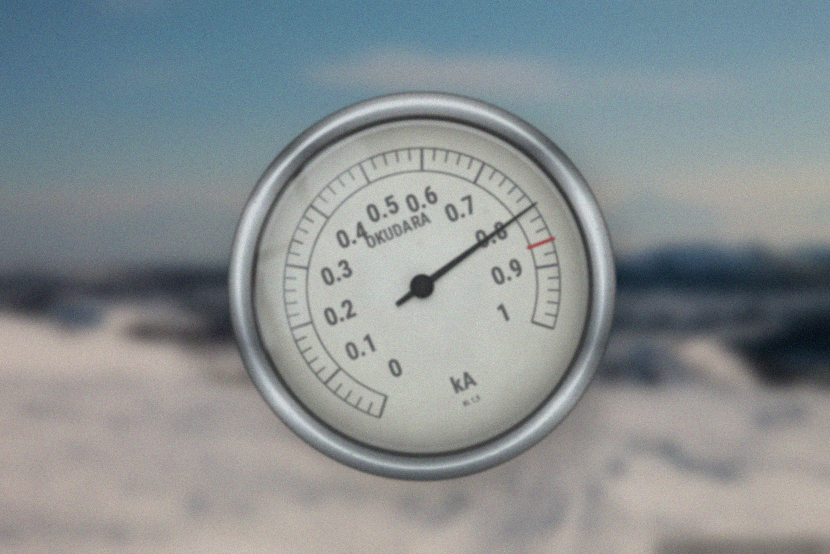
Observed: 0.8 (kA)
